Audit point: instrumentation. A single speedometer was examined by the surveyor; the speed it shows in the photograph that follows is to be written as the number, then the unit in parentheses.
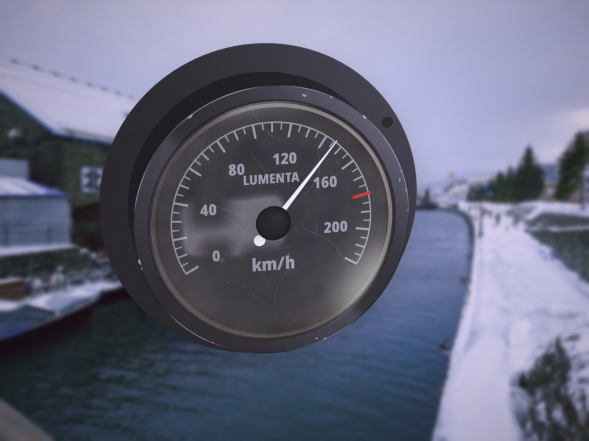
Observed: 145 (km/h)
